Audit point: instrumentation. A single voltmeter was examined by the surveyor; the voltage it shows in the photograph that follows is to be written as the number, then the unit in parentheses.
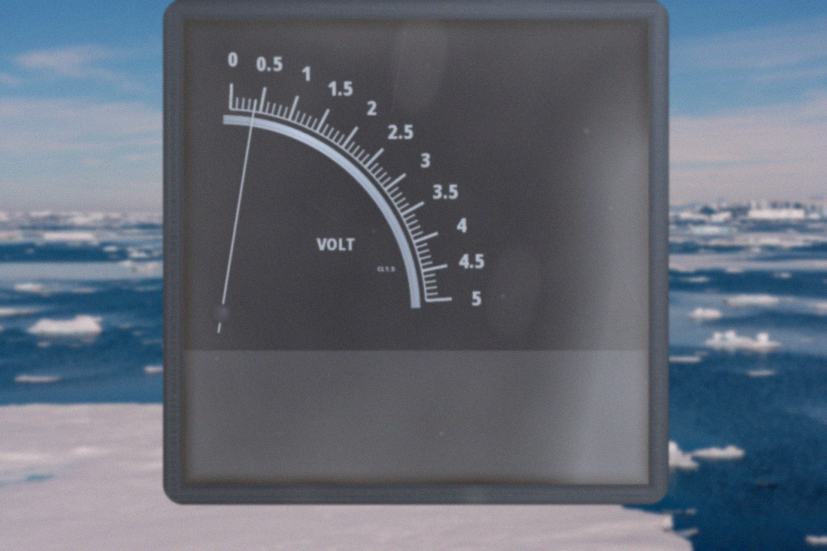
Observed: 0.4 (V)
